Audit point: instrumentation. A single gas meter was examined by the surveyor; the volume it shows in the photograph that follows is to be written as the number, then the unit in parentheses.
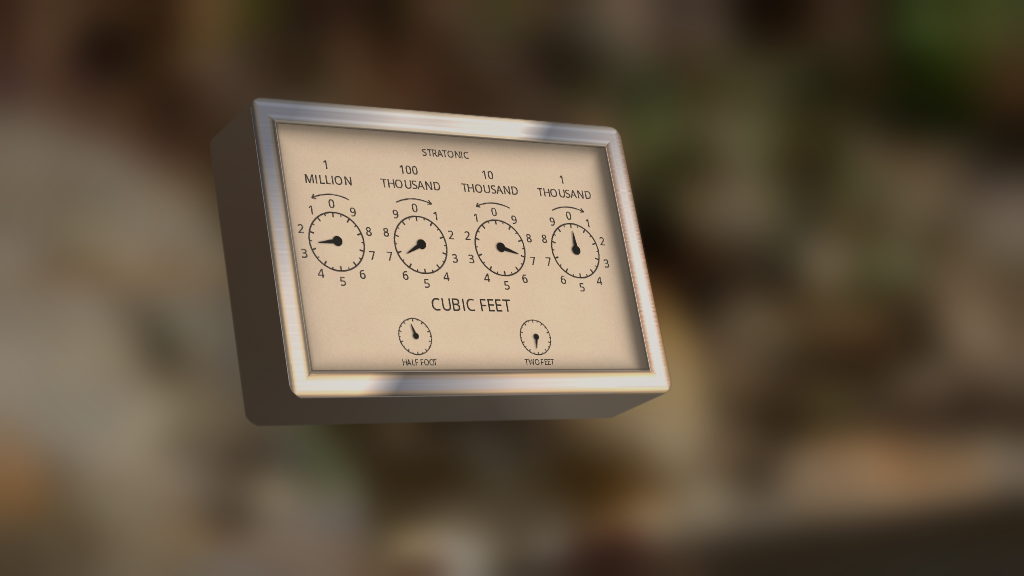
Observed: 267000 (ft³)
